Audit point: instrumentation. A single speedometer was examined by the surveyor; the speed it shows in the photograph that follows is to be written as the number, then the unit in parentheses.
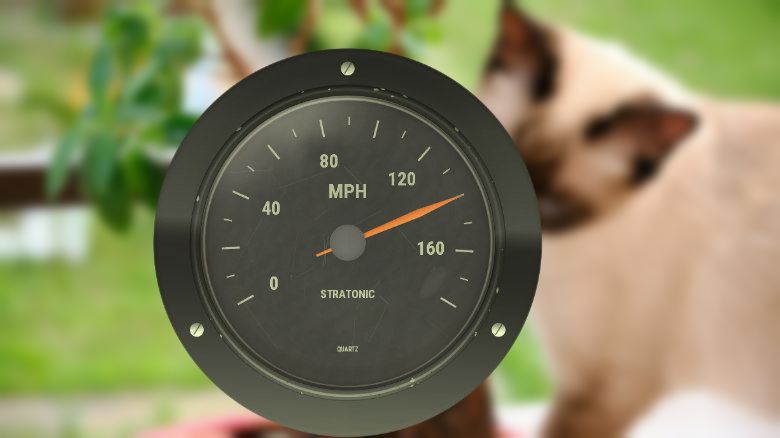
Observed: 140 (mph)
